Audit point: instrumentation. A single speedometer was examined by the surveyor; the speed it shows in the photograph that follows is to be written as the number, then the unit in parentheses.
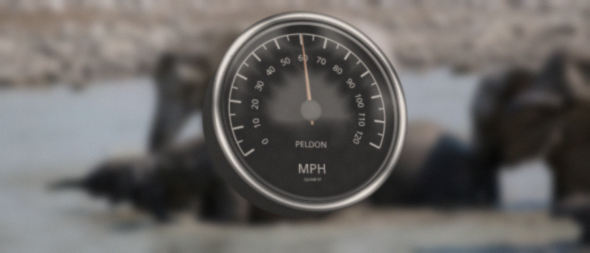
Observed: 60 (mph)
